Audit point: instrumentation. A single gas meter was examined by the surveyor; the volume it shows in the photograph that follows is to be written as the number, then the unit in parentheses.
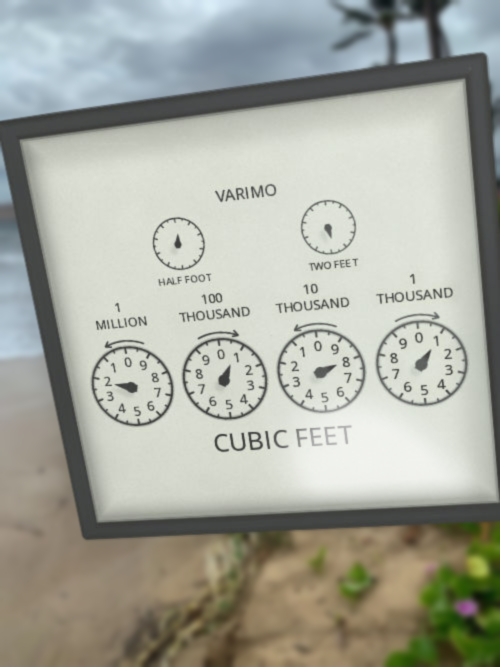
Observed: 208100 (ft³)
